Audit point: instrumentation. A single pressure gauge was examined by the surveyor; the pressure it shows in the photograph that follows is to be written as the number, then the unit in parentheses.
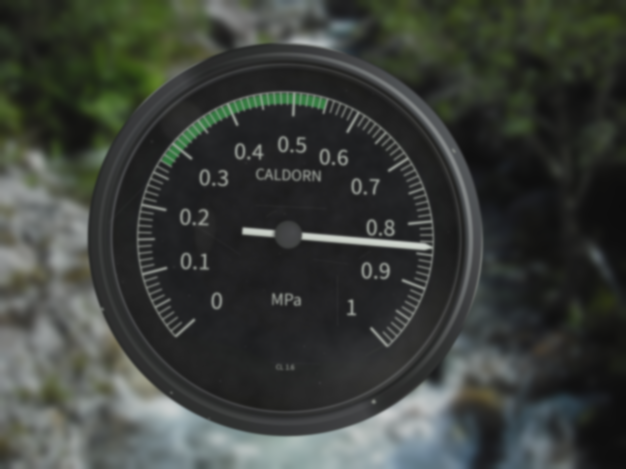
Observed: 0.84 (MPa)
